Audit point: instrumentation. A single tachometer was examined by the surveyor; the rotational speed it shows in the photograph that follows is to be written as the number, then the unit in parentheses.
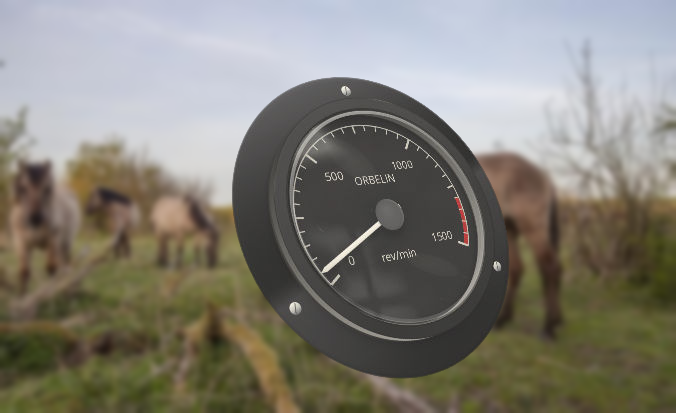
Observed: 50 (rpm)
